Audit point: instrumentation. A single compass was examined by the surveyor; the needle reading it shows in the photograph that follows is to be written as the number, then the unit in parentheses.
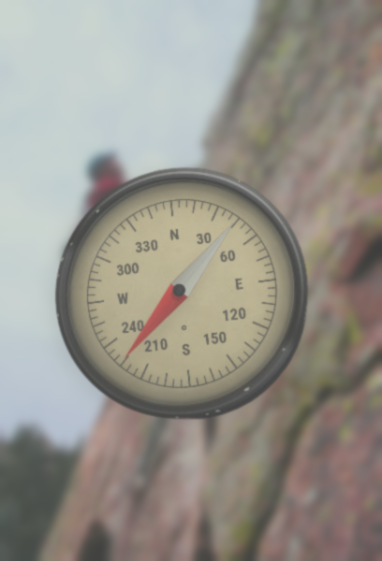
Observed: 225 (°)
